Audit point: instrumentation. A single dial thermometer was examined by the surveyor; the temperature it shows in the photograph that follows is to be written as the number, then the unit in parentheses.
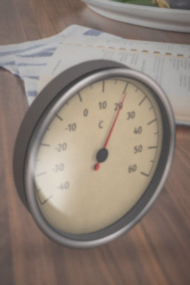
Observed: 20 (°C)
